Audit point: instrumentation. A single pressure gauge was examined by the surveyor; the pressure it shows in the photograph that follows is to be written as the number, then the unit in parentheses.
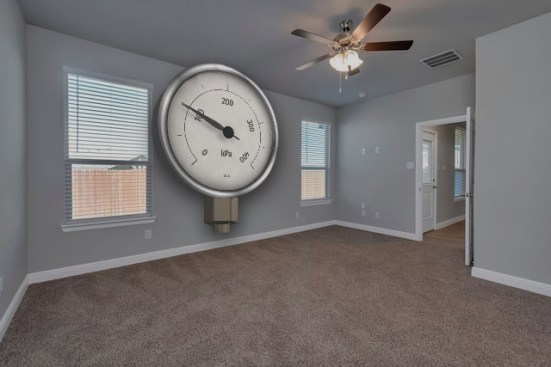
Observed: 100 (kPa)
